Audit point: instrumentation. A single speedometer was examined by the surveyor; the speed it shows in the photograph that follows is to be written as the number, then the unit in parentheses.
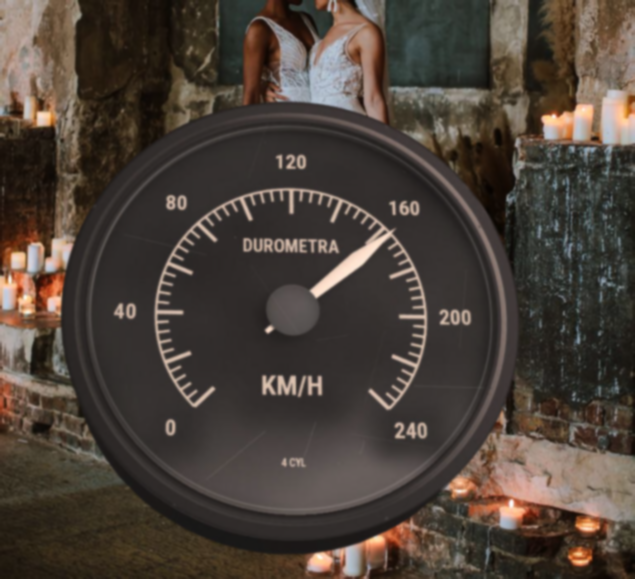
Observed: 164 (km/h)
